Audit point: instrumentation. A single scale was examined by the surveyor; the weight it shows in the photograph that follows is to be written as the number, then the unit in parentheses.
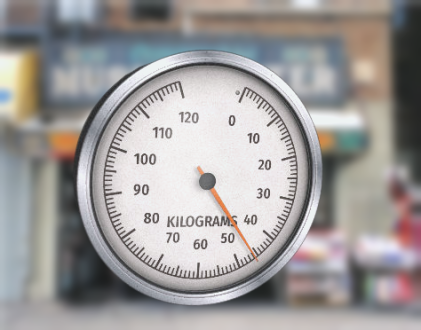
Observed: 46 (kg)
